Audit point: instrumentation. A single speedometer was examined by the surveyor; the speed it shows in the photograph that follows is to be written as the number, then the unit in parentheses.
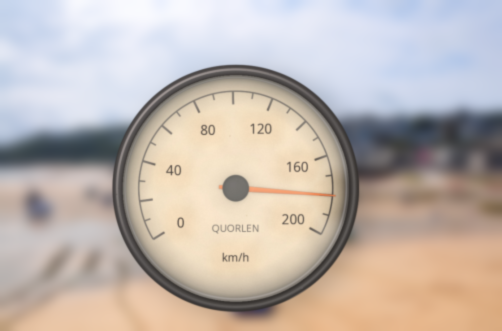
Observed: 180 (km/h)
